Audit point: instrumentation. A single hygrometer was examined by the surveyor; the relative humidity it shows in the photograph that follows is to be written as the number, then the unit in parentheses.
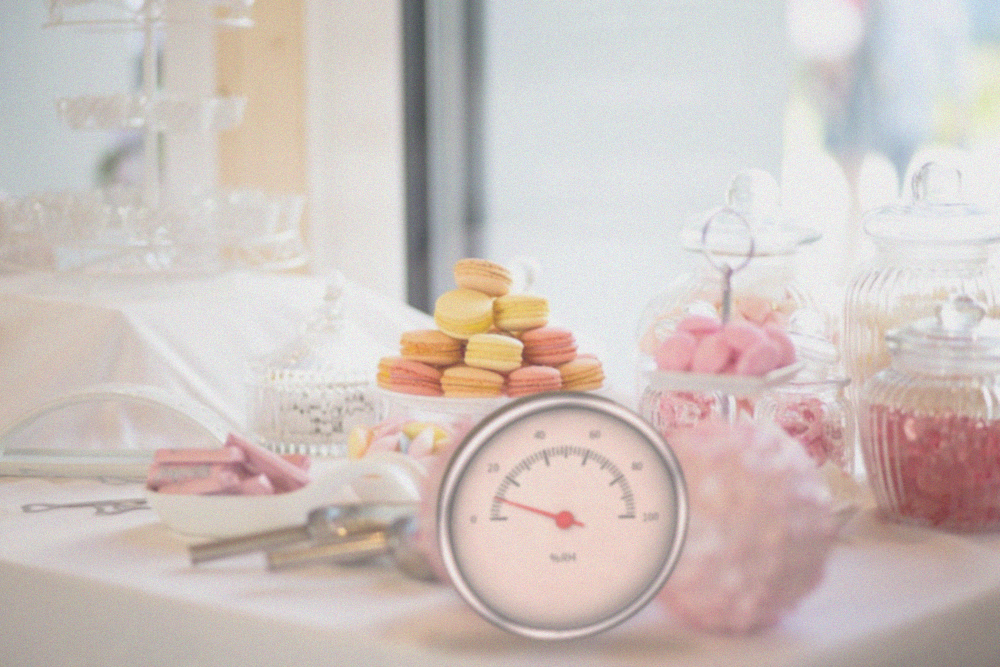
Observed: 10 (%)
